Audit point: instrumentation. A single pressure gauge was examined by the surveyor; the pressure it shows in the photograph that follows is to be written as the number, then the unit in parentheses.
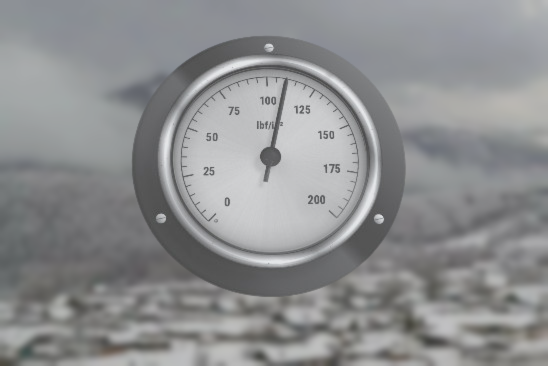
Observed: 110 (psi)
